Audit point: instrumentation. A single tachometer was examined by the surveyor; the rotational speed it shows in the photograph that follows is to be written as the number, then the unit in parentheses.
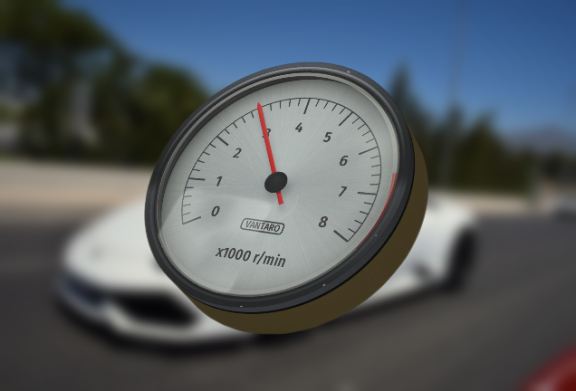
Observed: 3000 (rpm)
